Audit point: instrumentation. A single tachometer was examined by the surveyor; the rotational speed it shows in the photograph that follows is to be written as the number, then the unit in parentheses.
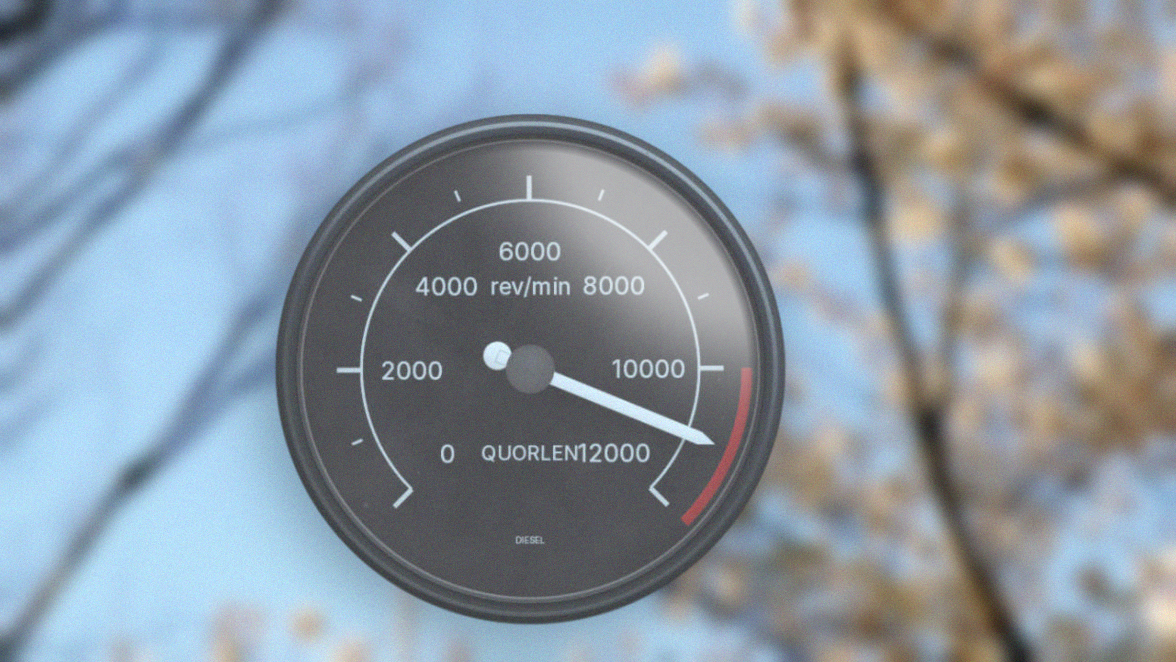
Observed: 11000 (rpm)
